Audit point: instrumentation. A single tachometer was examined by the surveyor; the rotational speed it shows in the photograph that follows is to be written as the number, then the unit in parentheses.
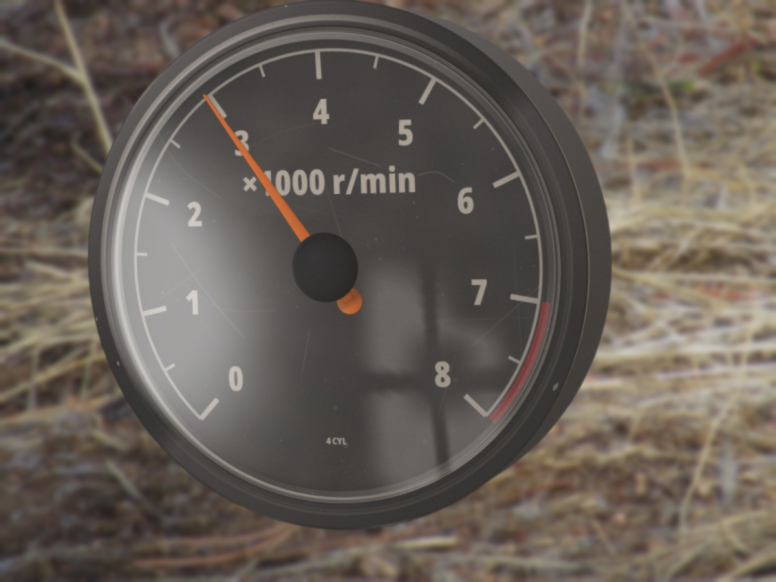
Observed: 3000 (rpm)
